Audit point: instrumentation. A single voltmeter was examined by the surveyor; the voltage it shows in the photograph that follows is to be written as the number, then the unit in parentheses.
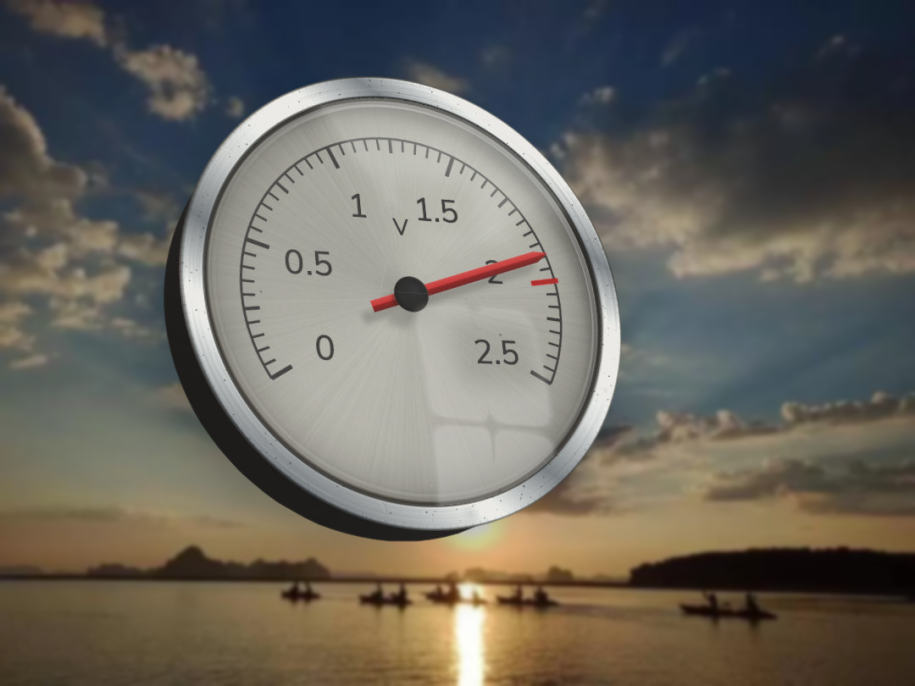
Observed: 2 (V)
